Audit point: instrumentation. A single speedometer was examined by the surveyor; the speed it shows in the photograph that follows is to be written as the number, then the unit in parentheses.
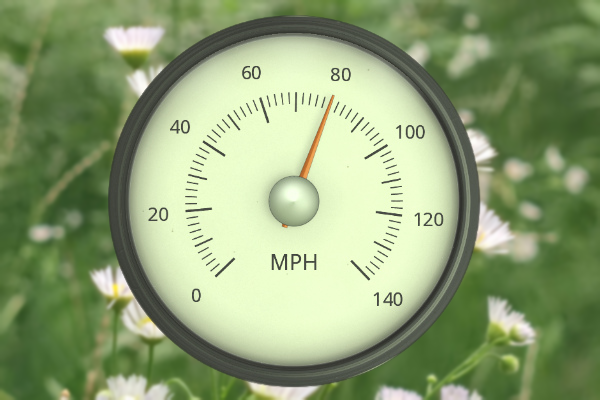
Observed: 80 (mph)
